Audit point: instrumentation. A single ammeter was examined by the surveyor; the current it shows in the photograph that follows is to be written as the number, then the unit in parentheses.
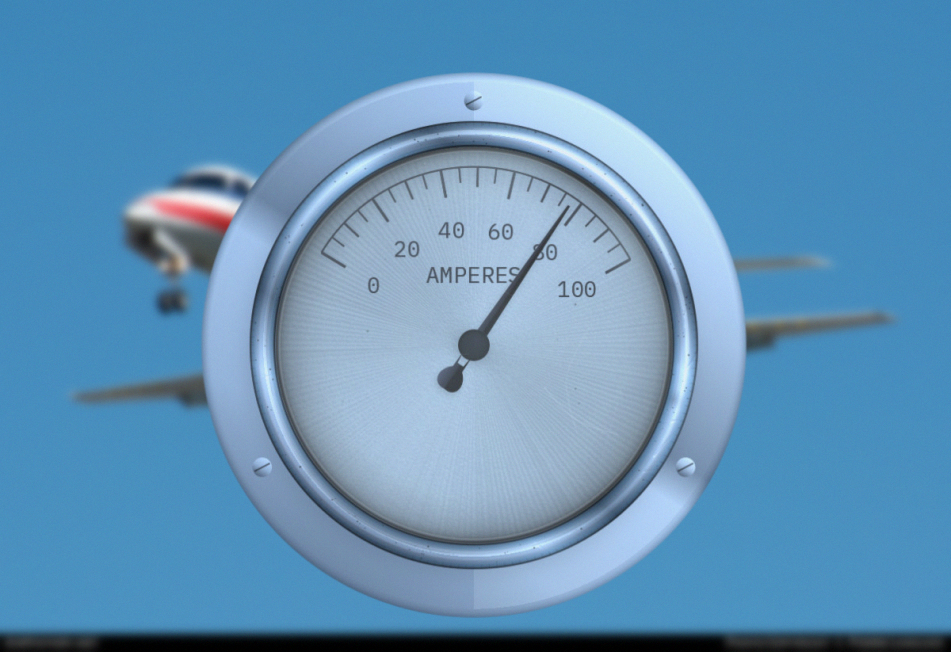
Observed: 77.5 (A)
